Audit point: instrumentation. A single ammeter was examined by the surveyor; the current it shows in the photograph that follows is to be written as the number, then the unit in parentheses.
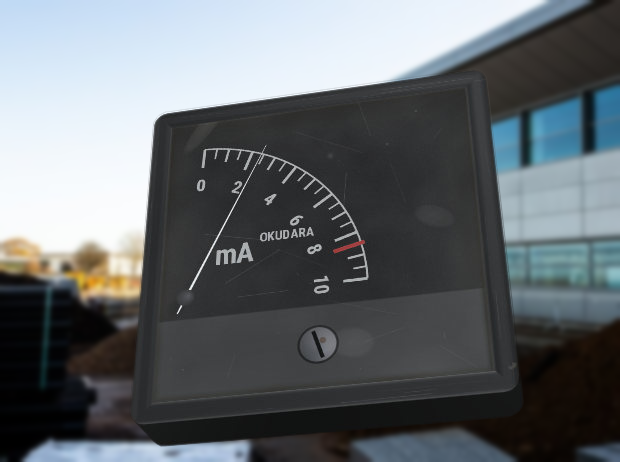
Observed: 2.5 (mA)
